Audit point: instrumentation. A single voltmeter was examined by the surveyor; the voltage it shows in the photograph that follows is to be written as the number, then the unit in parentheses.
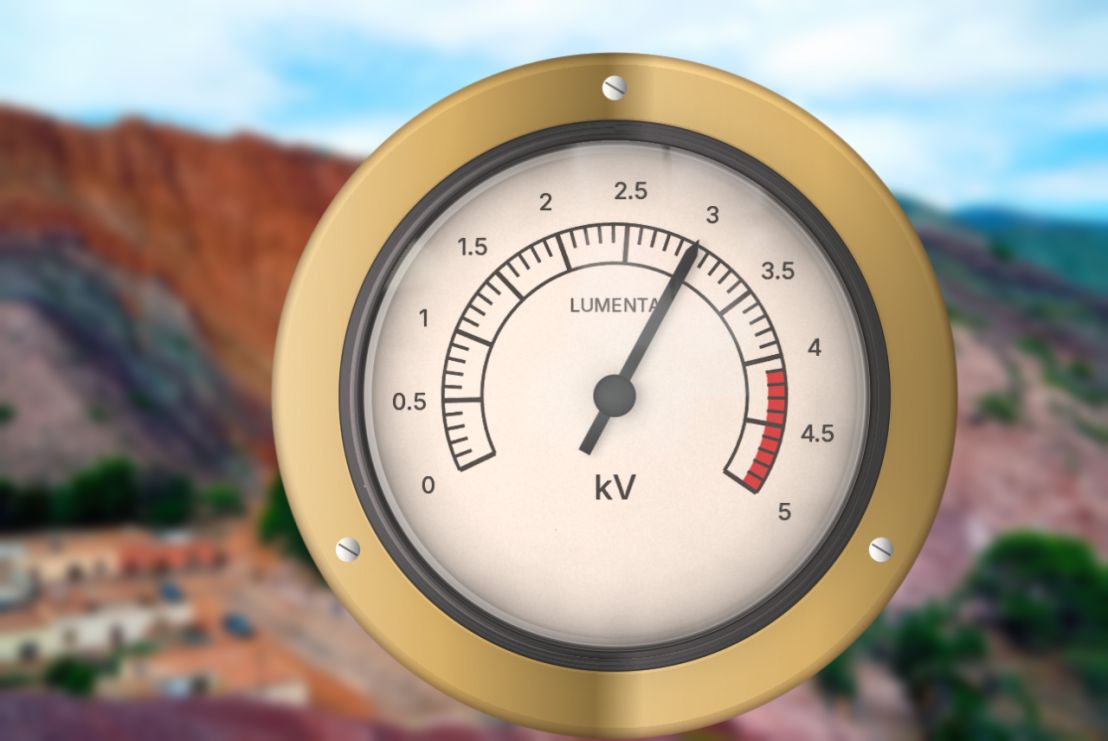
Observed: 3 (kV)
